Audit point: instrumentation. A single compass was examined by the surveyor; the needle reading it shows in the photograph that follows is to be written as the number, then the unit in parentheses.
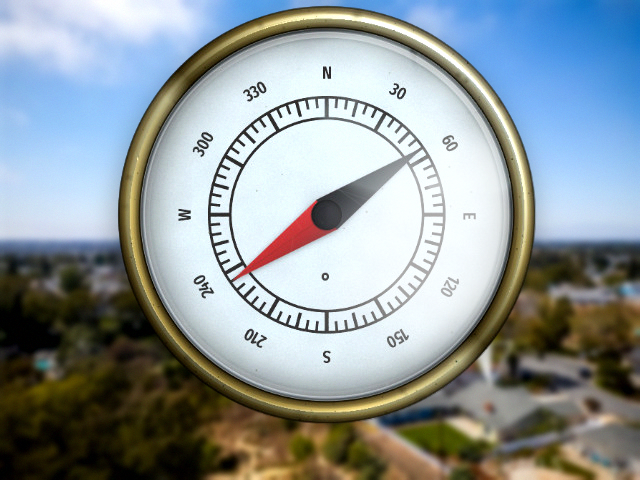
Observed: 235 (°)
